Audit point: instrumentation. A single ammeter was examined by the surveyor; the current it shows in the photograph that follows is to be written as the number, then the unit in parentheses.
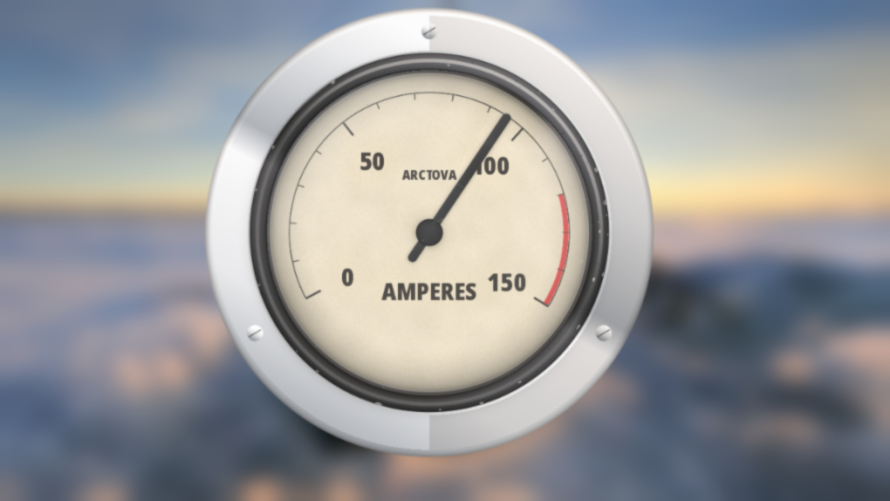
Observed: 95 (A)
